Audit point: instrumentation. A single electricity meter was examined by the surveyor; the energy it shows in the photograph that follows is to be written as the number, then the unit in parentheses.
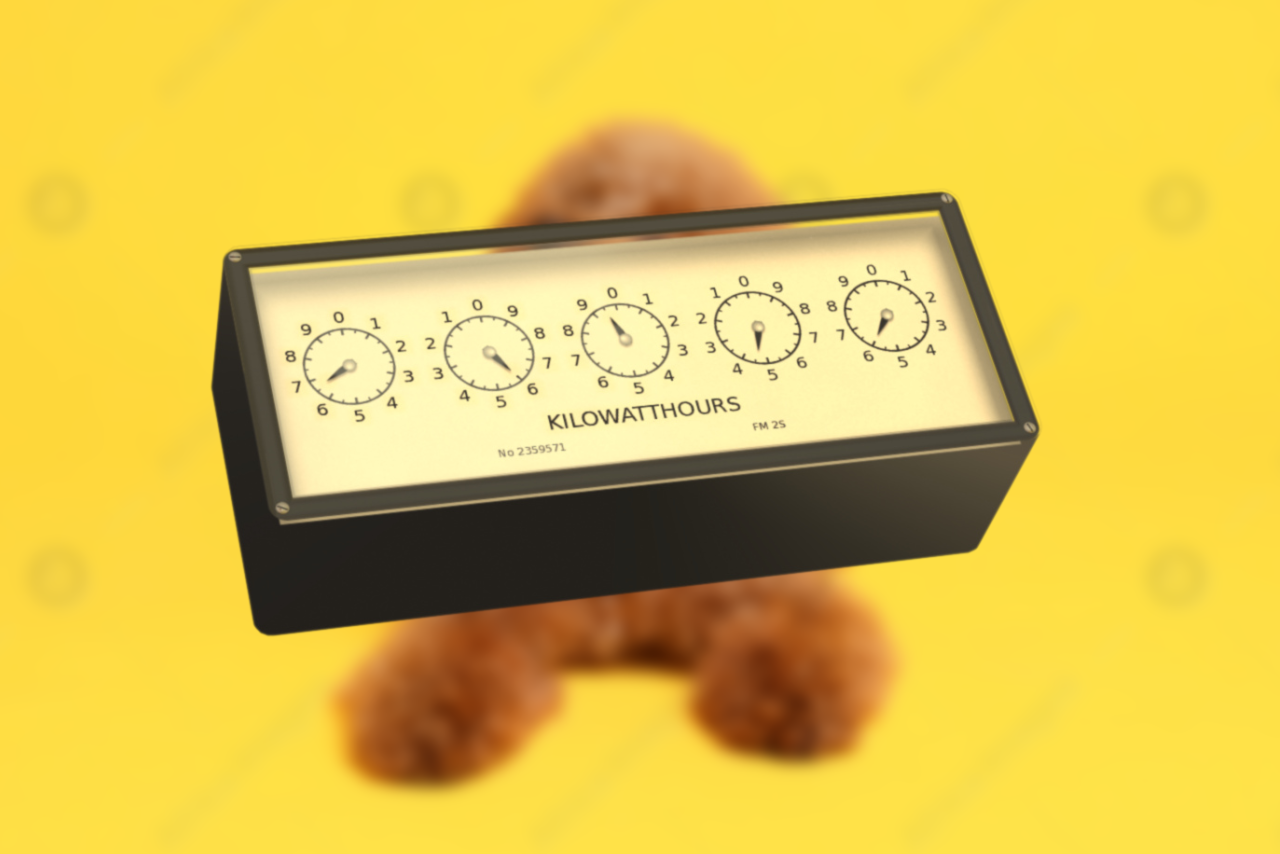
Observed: 65946 (kWh)
